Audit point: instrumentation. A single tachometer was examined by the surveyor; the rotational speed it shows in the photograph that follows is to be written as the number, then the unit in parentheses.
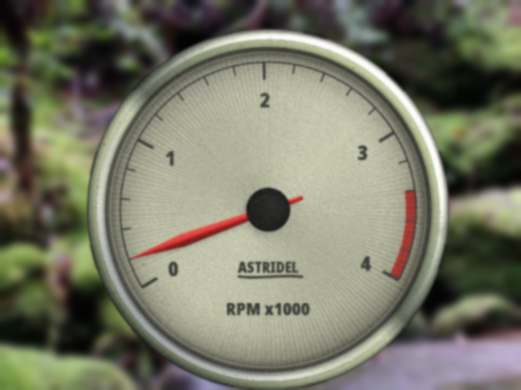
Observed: 200 (rpm)
